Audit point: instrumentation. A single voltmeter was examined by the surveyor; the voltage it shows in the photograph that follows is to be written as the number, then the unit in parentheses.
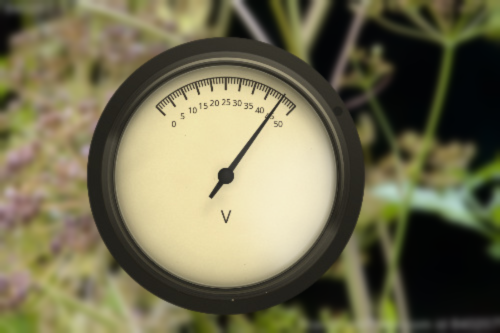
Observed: 45 (V)
